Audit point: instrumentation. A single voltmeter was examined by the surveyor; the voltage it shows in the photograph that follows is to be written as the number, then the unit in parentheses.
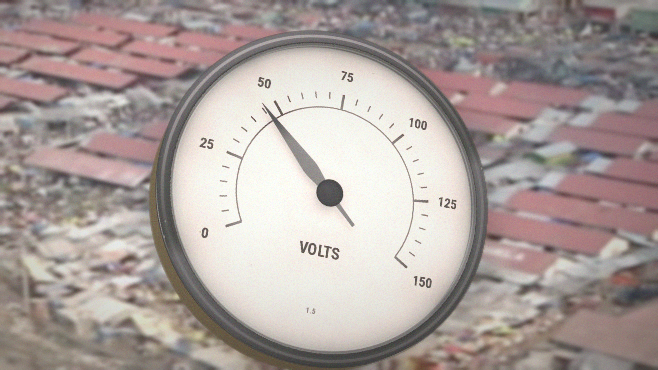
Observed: 45 (V)
